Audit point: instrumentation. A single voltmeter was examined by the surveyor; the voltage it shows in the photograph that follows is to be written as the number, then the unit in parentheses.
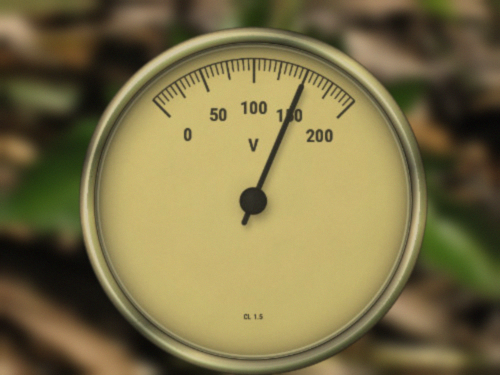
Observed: 150 (V)
